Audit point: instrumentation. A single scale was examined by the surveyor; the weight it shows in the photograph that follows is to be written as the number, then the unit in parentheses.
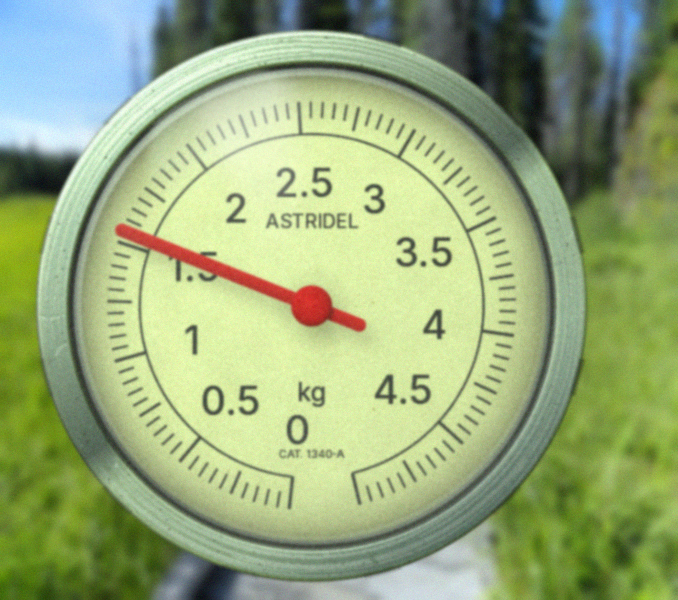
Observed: 1.55 (kg)
